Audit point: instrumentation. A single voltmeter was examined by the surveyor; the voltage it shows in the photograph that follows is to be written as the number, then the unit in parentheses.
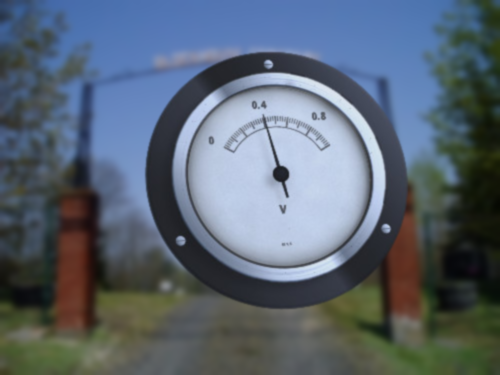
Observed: 0.4 (V)
